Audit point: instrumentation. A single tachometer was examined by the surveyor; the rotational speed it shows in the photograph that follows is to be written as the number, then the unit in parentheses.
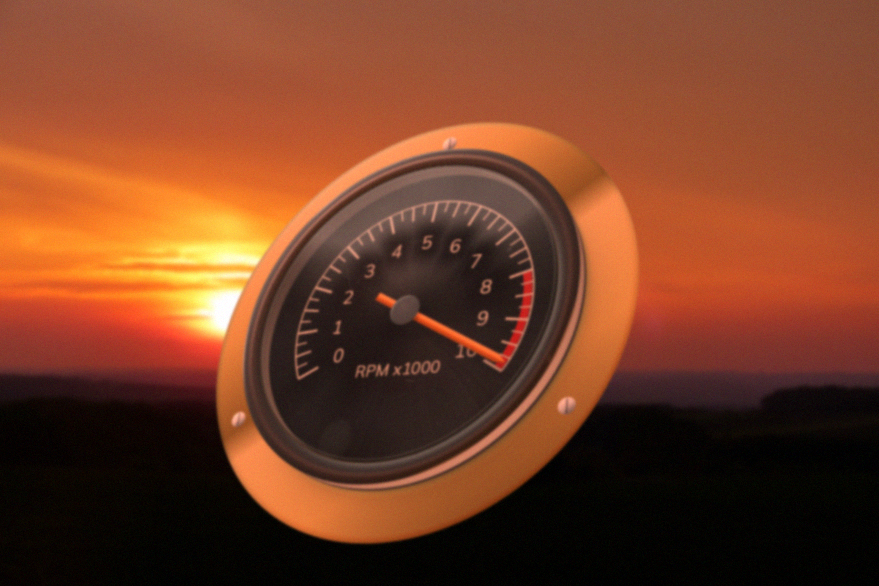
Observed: 9875 (rpm)
